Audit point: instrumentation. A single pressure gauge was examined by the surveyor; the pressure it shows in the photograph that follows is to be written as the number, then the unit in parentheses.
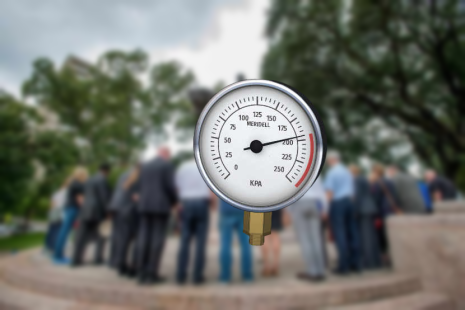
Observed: 195 (kPa)
